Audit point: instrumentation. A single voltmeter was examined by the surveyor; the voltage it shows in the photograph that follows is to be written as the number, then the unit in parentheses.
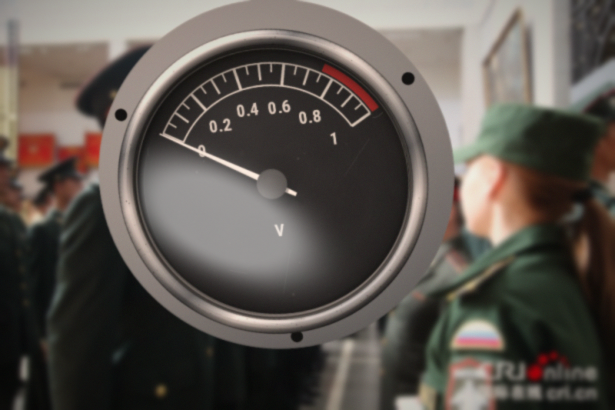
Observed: 0 (V)
